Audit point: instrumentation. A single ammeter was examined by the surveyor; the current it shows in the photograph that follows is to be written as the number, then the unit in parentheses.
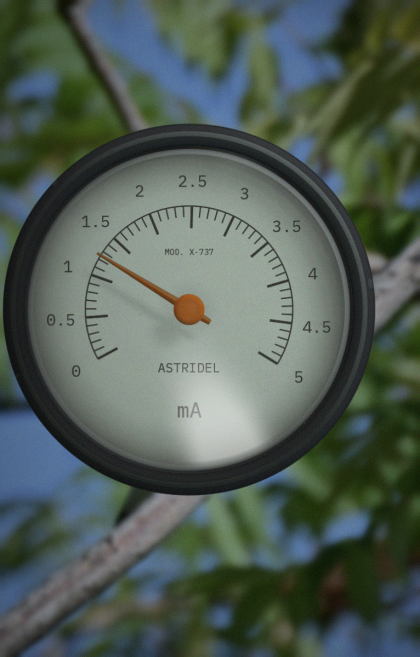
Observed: 1.25 (mA)
